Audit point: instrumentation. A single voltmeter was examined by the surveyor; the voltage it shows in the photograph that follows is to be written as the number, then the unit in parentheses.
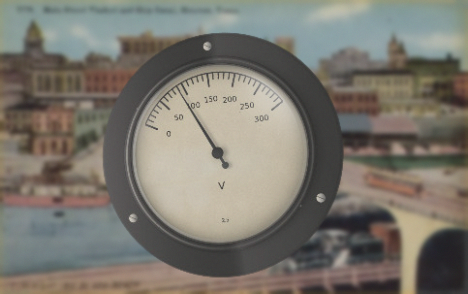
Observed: 90 (V)
